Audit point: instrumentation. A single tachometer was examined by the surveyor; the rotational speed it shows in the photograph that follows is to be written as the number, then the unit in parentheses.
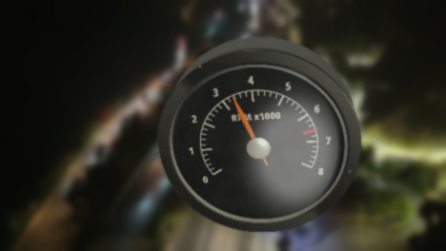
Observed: 3400 (rpm)
